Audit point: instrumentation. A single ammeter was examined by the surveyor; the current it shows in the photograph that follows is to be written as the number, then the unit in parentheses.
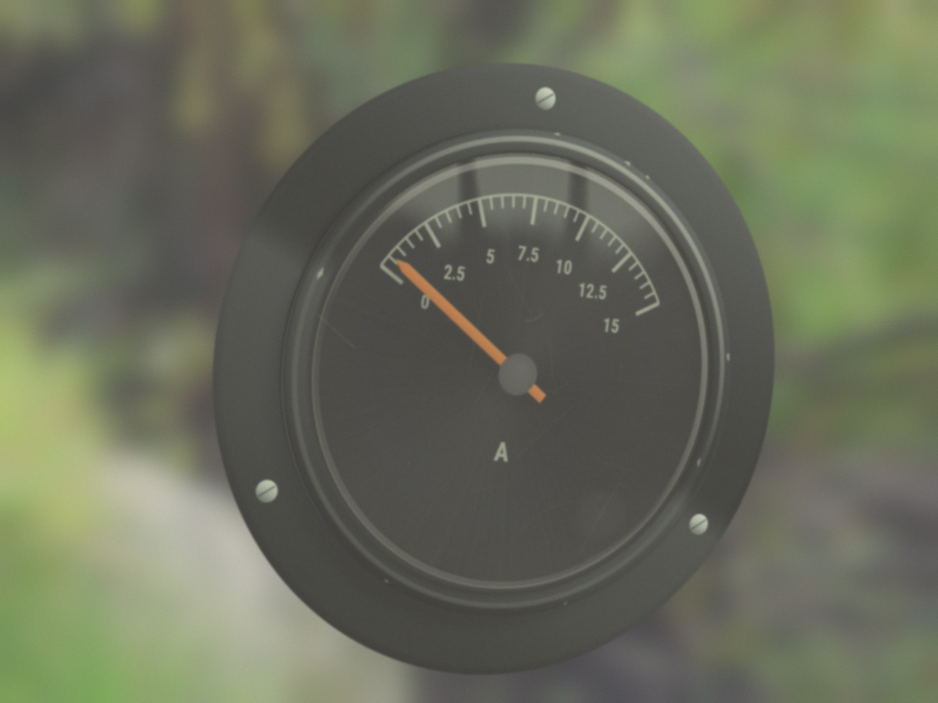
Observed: 0.5 (A)
